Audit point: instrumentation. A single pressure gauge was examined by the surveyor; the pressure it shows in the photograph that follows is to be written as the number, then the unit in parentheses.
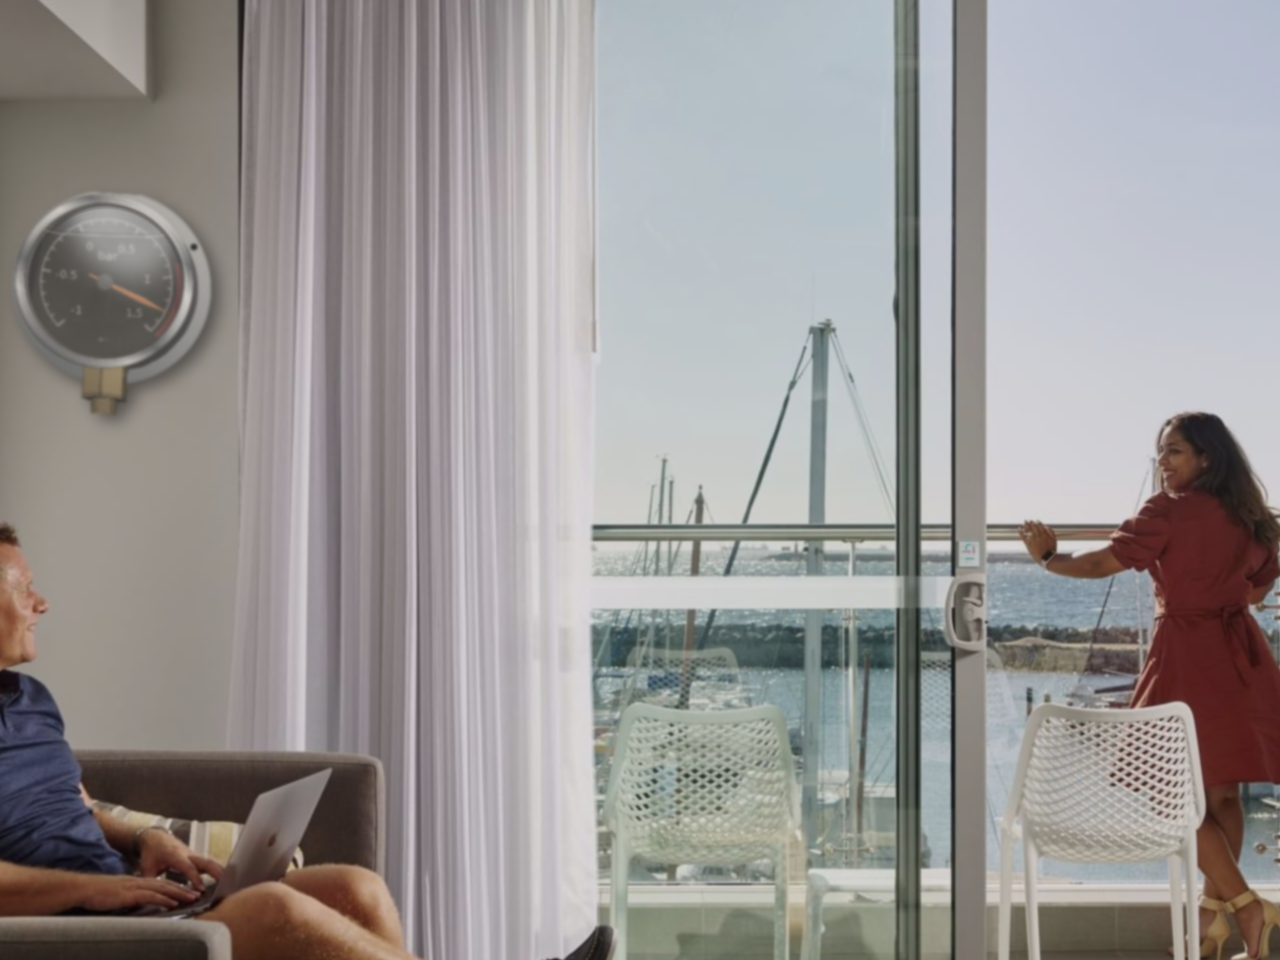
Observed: 1.3 (bar)
